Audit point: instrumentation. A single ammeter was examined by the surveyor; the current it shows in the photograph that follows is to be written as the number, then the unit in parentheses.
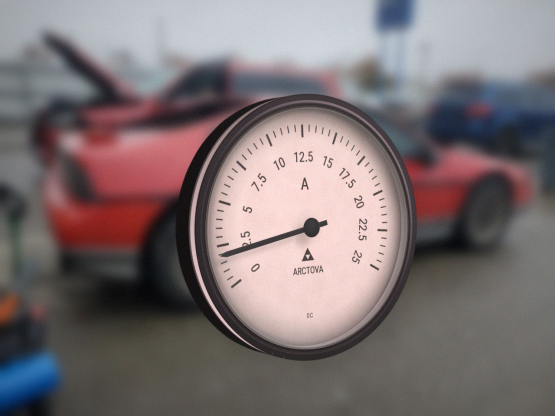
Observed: 2 (A)
